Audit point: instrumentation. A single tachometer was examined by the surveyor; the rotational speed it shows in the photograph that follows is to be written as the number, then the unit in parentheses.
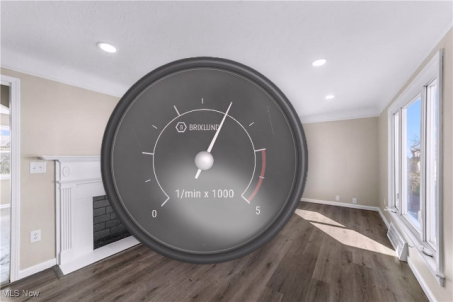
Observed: 3000 (rpm)
